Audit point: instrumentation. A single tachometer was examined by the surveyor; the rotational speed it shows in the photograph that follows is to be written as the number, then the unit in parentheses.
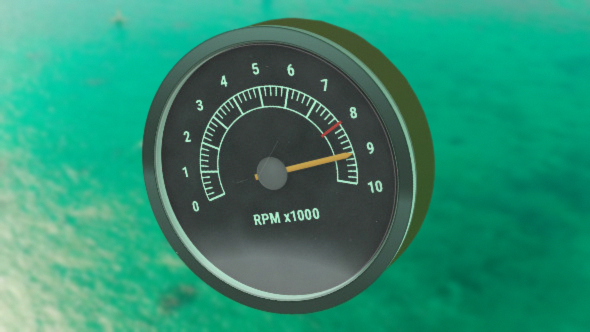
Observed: 9000 (rpm)
